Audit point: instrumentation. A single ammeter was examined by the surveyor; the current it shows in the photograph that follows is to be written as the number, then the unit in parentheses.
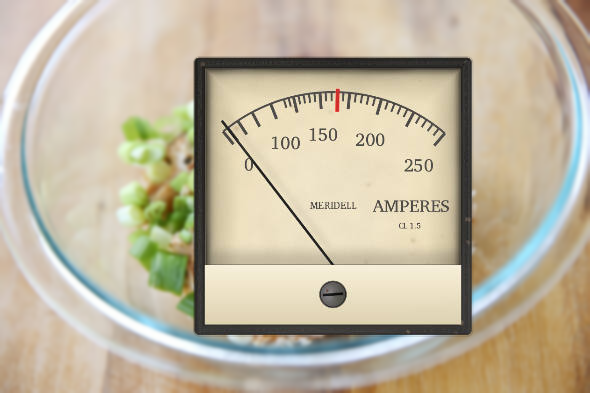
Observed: 25 (A)
